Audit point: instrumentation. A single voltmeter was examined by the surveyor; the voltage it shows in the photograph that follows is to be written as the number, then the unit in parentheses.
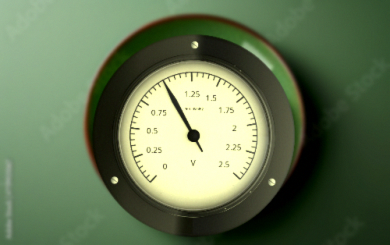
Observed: 1 (V)
